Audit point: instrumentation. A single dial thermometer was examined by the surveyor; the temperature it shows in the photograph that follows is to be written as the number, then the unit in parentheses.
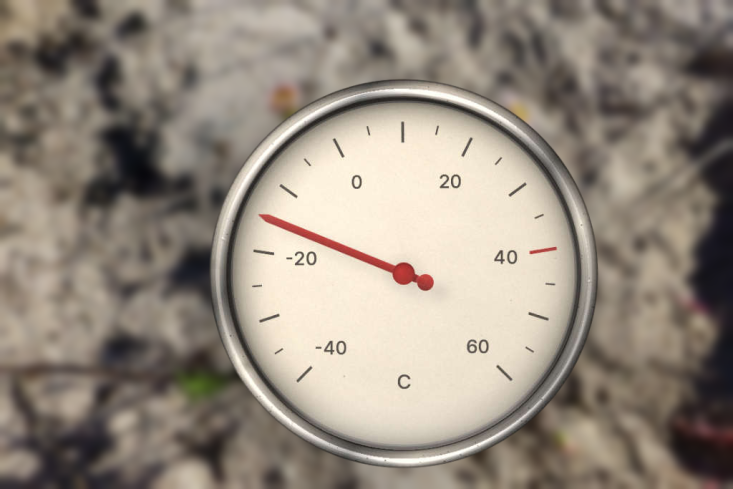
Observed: -15 (°C)
